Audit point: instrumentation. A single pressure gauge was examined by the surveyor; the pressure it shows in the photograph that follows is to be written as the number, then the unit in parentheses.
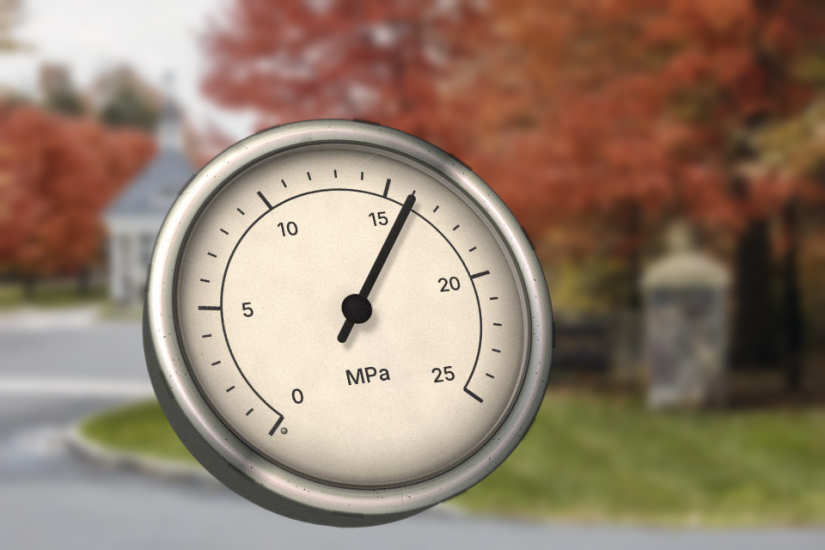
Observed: 16 (MPa)
